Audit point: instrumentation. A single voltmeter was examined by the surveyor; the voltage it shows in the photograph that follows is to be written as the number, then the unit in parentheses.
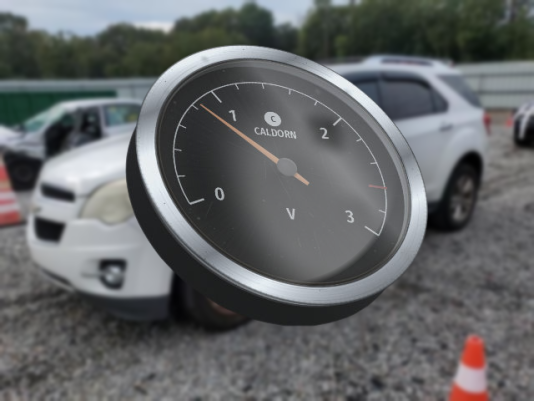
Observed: 0.8 (V)
